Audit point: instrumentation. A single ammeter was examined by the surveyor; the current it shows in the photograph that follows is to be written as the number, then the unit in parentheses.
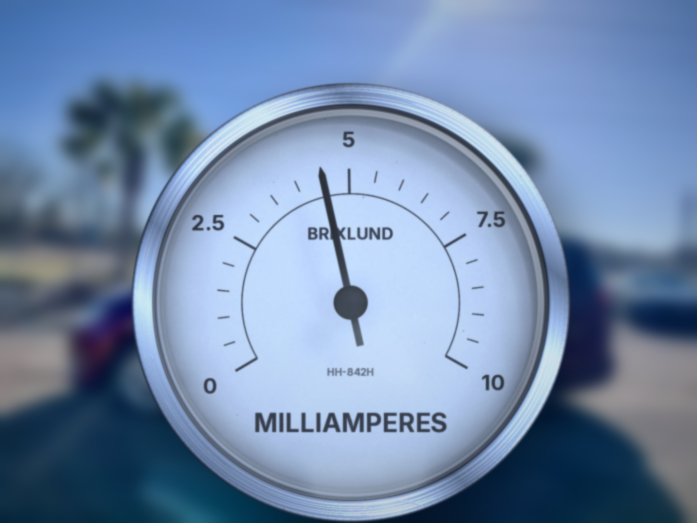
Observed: 4.5 (mA)
